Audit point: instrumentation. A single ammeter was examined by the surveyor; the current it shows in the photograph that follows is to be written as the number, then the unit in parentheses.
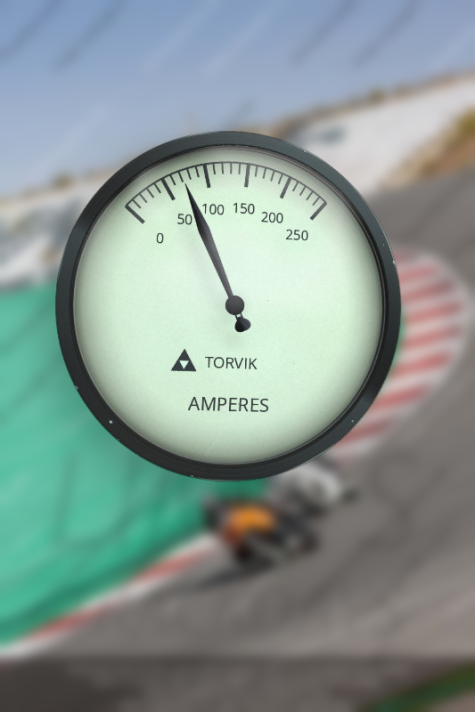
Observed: 70 (A)
